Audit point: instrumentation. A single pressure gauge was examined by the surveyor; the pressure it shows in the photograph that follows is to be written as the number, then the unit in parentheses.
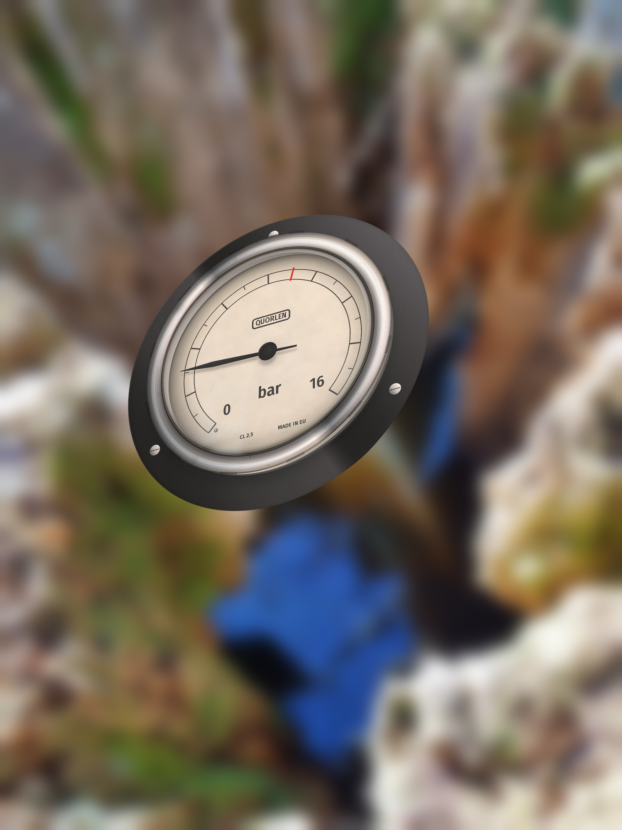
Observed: 3 (bar)
